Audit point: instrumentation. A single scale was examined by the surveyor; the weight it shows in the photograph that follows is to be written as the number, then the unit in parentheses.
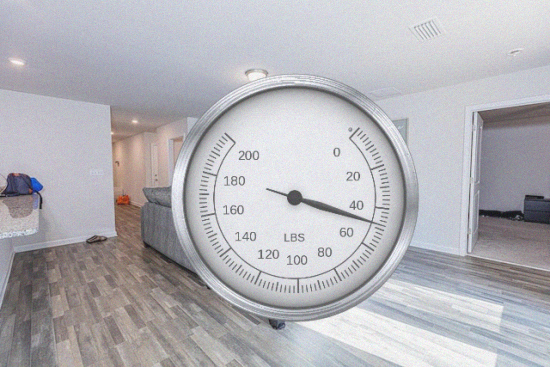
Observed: 48 (lb)
